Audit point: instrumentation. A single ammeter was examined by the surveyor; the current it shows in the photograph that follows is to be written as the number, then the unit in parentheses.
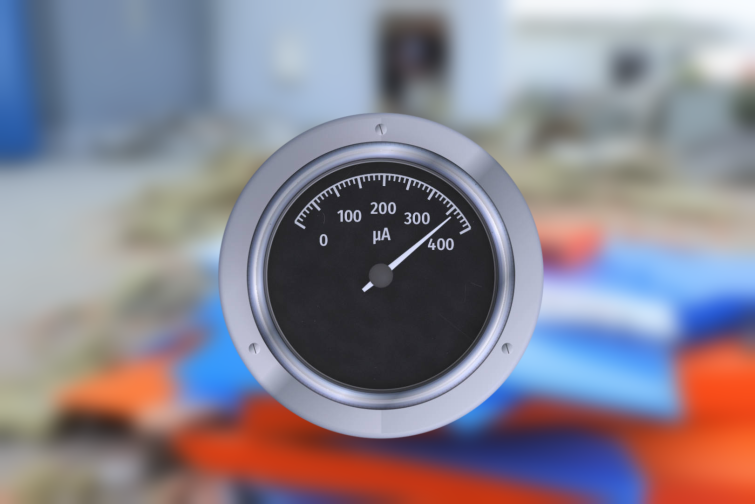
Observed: 360 (µA)
